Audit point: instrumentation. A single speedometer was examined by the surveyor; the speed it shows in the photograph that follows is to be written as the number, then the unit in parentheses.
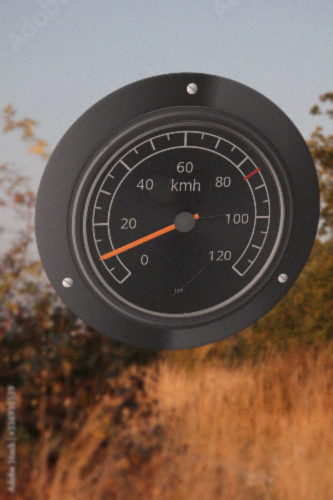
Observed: 10 (km/h)
